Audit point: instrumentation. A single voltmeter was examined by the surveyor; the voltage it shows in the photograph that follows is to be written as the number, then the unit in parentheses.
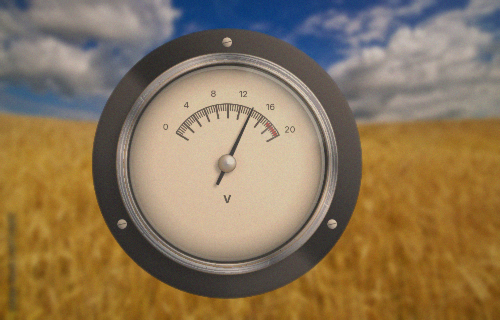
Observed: 14 (V)
